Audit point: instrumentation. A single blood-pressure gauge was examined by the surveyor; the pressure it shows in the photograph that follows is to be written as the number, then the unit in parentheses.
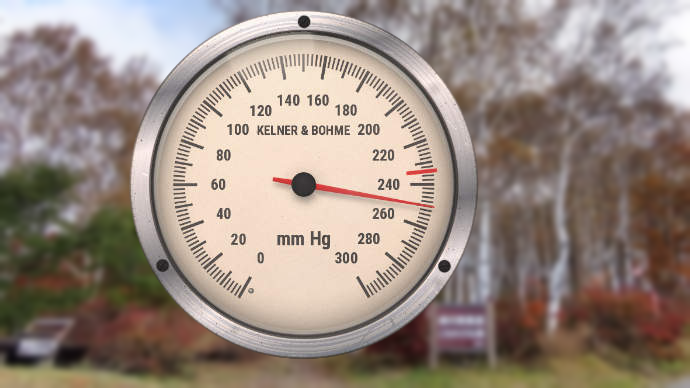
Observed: 250 (mmHg)
